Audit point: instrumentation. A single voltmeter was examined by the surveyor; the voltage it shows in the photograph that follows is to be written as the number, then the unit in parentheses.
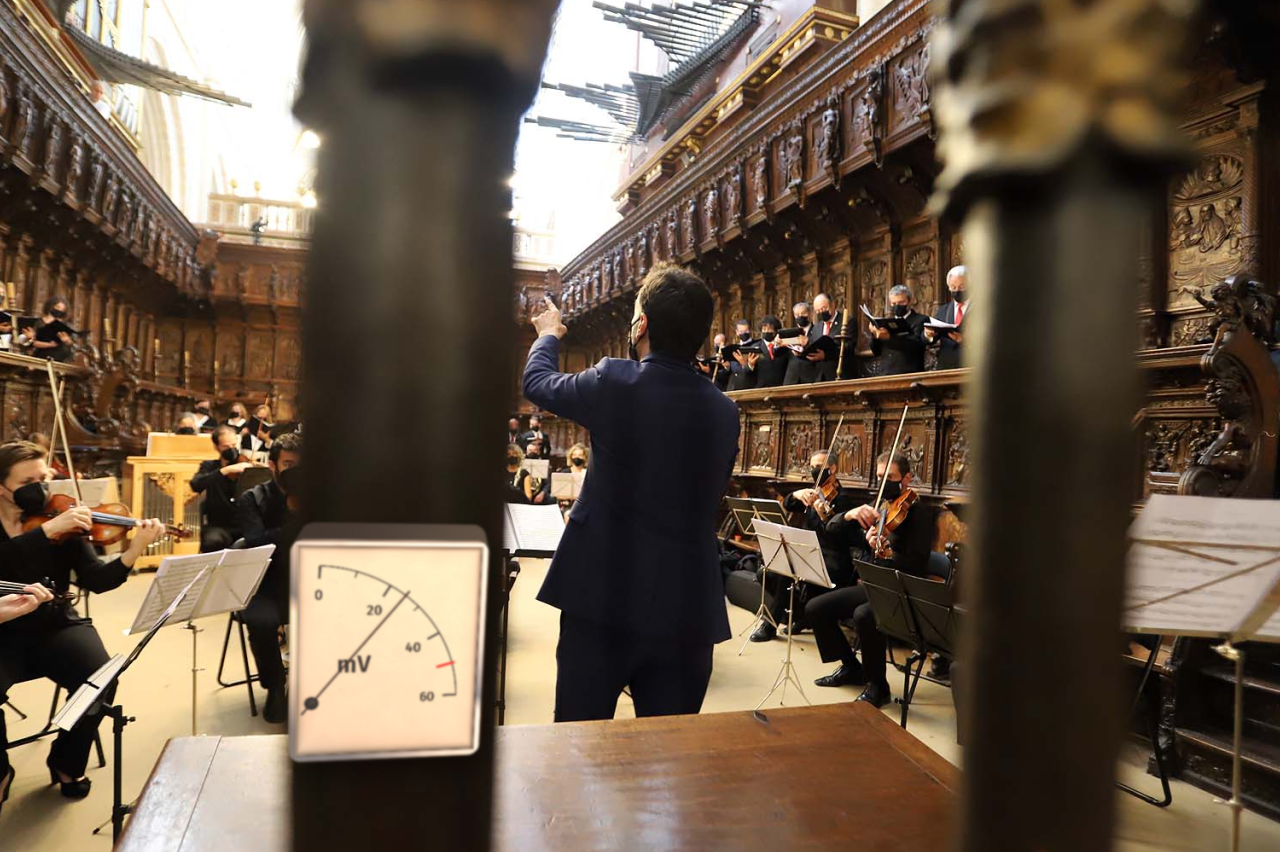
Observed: 25 (mV)
